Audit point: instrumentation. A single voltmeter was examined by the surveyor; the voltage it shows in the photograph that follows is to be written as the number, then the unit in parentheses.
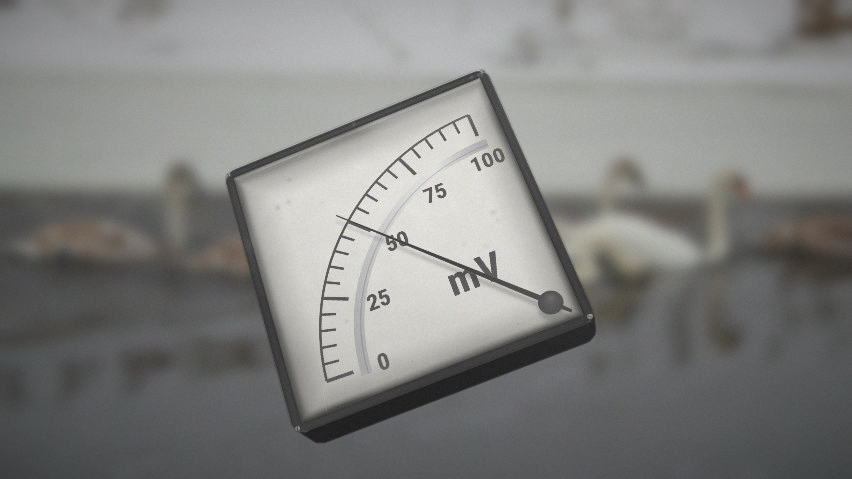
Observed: 50 (mV)
